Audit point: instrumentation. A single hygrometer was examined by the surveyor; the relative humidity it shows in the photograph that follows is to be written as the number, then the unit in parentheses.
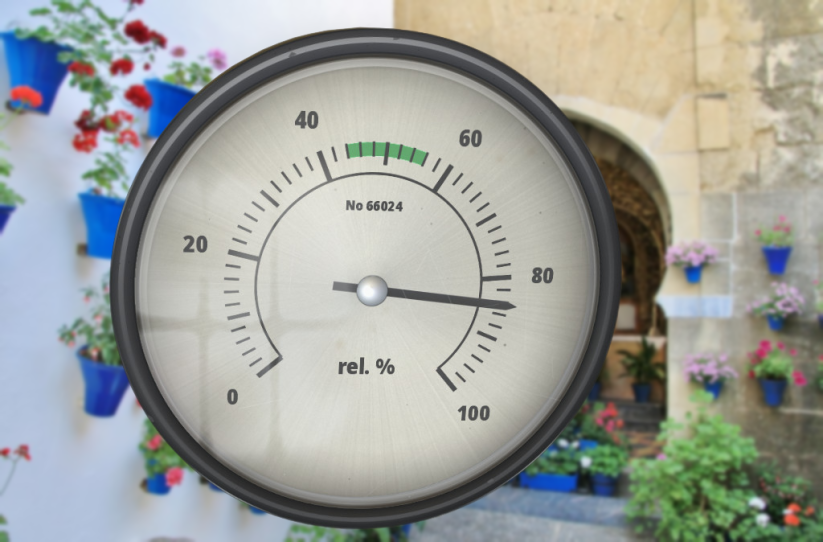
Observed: 84 (%)
